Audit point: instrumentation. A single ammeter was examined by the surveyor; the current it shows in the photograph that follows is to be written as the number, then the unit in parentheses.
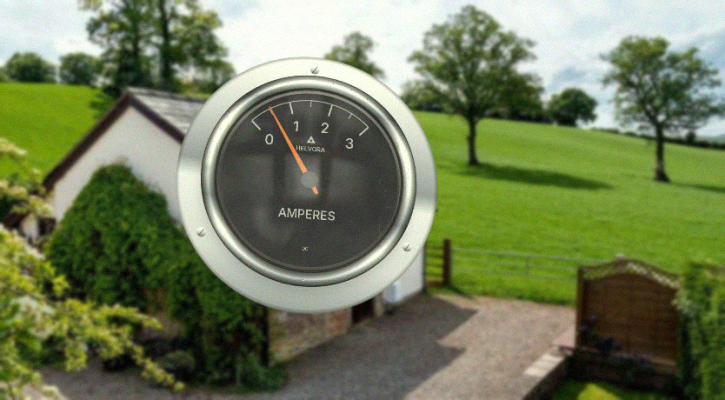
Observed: 0.5 (A)
